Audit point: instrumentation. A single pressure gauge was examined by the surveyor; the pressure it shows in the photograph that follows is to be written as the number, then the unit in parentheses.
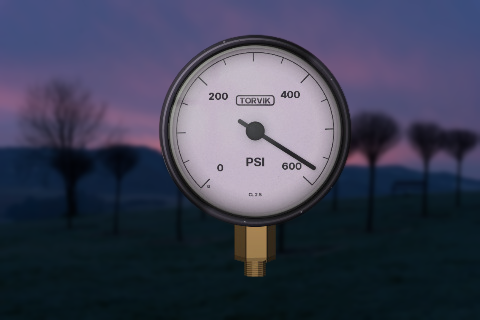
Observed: 575 (psi)
